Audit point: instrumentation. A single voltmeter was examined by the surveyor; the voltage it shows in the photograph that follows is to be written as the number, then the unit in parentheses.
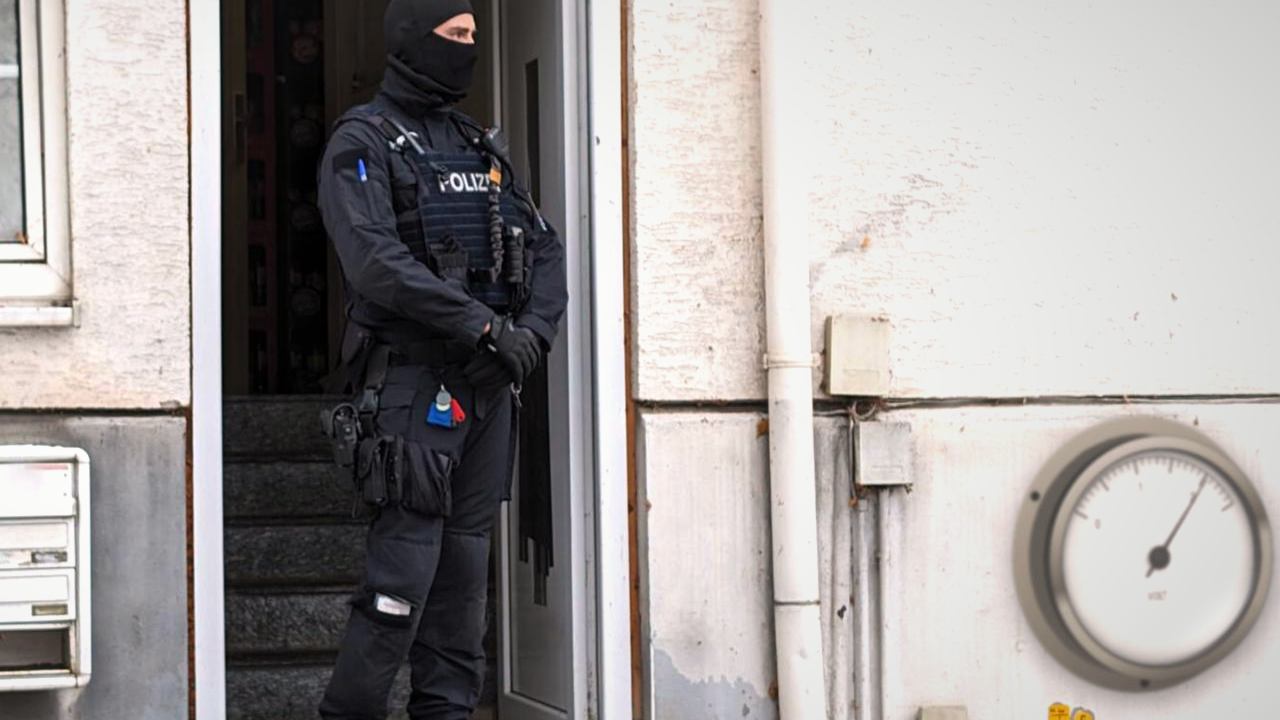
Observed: 2 (V)
